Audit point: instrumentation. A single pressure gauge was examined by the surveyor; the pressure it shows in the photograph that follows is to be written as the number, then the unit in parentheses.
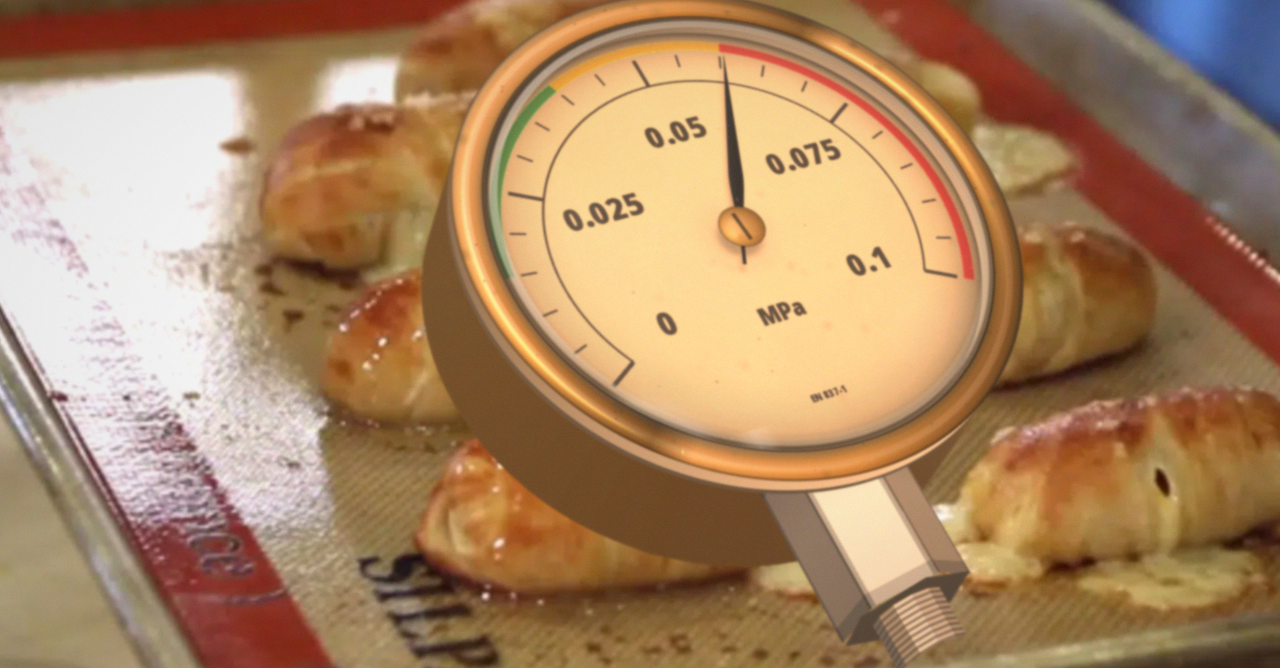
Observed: 0.06 (MPa)
